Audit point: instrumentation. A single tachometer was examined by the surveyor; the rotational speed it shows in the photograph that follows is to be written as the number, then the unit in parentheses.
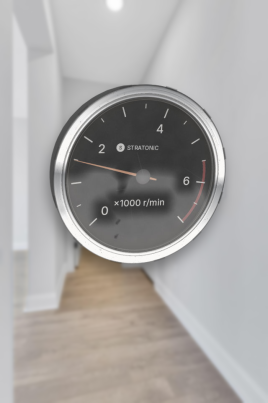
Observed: 1500 (rpm)
